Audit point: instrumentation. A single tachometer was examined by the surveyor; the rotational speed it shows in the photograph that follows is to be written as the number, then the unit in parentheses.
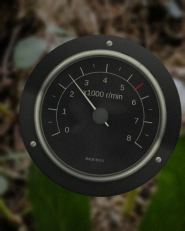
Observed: 2500 (rpm)
